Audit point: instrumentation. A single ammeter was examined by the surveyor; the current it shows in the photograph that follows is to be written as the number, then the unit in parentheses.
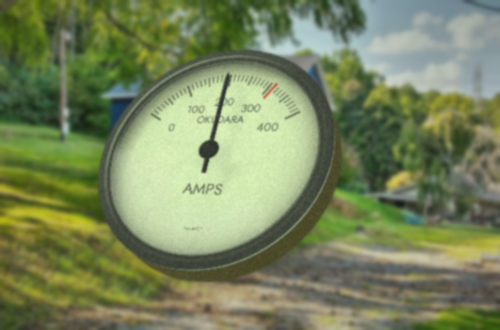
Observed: 200 (A)
